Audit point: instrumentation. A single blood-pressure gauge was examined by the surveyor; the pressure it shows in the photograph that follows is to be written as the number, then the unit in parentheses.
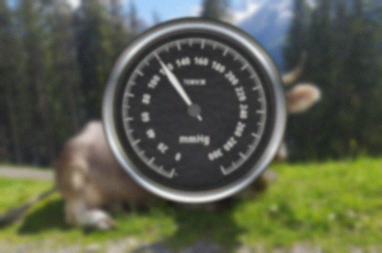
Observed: 120 (mmHg)
